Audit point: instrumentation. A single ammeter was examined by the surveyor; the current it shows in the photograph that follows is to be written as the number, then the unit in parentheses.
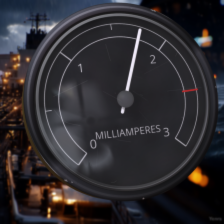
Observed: 1.75 (mA)
